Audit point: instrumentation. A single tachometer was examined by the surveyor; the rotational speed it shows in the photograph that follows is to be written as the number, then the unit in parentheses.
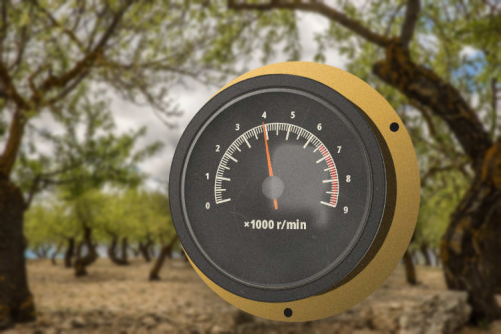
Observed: 4000 (rpm)
